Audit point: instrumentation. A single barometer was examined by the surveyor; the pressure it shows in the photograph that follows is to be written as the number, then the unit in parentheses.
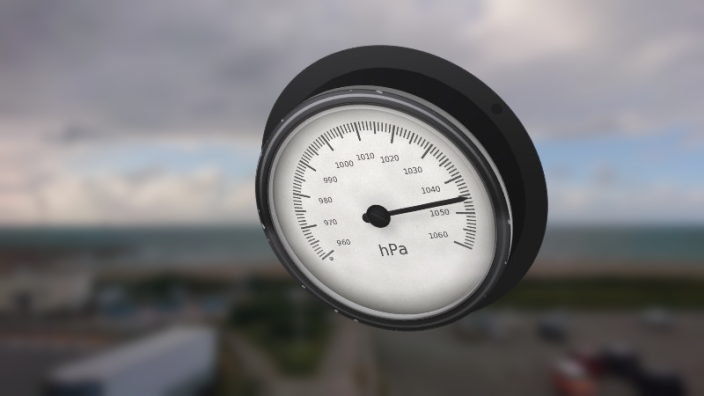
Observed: 1045 (hPa)
